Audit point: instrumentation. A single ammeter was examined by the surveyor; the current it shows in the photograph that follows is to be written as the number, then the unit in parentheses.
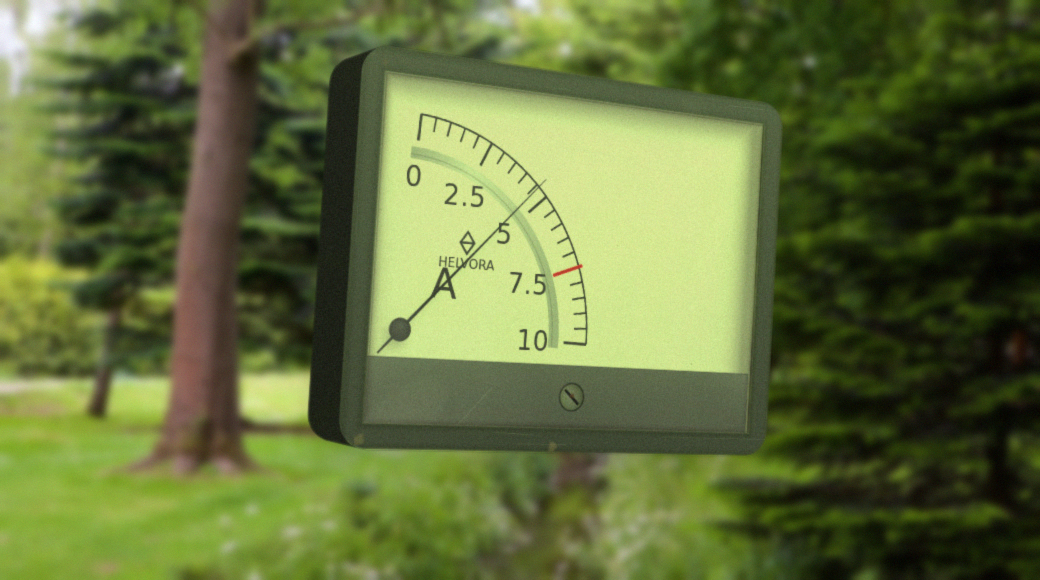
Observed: 4.5 (A)
